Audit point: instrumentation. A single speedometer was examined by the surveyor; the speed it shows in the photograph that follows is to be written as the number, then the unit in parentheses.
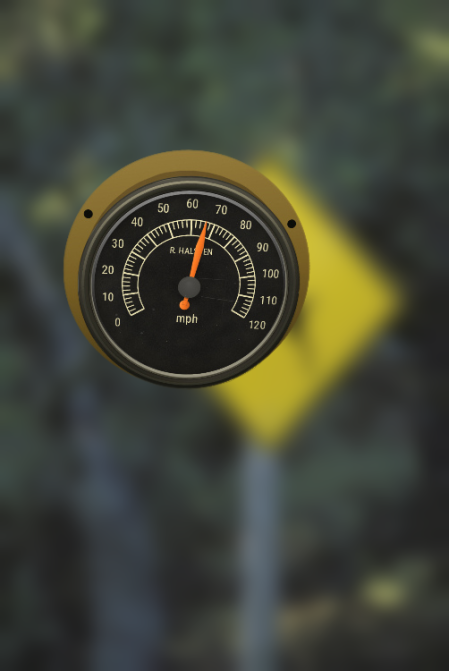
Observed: 66 (mph)
